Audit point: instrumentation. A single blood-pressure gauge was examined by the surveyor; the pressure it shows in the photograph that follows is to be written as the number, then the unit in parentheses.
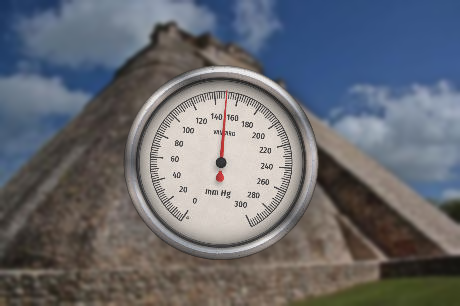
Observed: 150 (mmHg)
